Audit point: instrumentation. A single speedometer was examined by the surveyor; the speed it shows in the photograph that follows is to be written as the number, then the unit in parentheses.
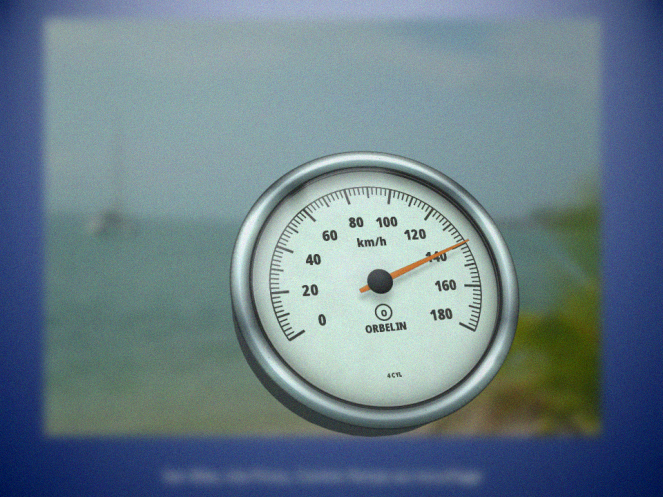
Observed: 140 (km/h)
